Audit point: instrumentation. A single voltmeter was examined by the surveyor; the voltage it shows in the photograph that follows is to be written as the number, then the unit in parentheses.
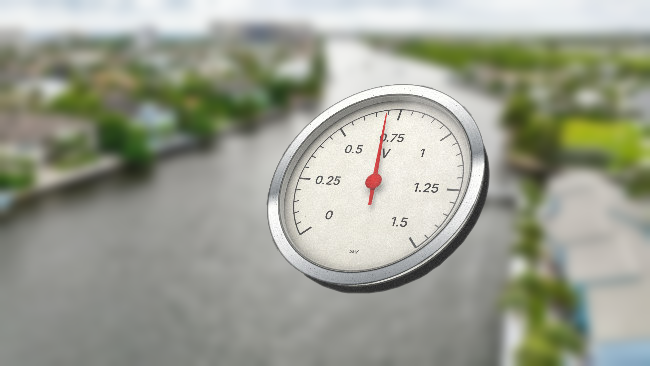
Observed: 0.7 (V)
